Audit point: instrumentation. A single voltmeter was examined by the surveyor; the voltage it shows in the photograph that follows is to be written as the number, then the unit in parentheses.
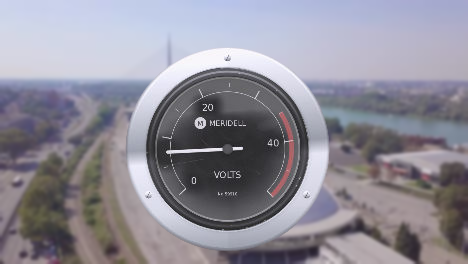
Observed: 7.5 (V)
